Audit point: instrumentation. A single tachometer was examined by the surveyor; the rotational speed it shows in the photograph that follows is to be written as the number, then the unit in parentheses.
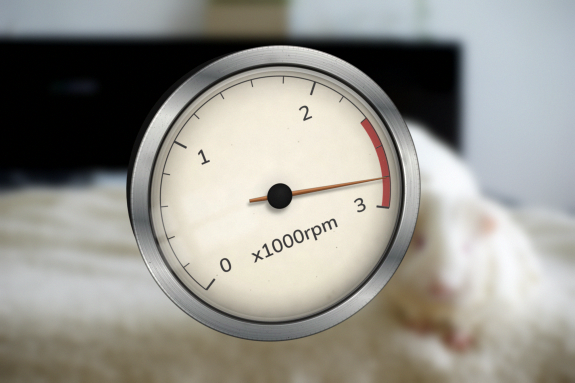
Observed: 2800 (rpm)
